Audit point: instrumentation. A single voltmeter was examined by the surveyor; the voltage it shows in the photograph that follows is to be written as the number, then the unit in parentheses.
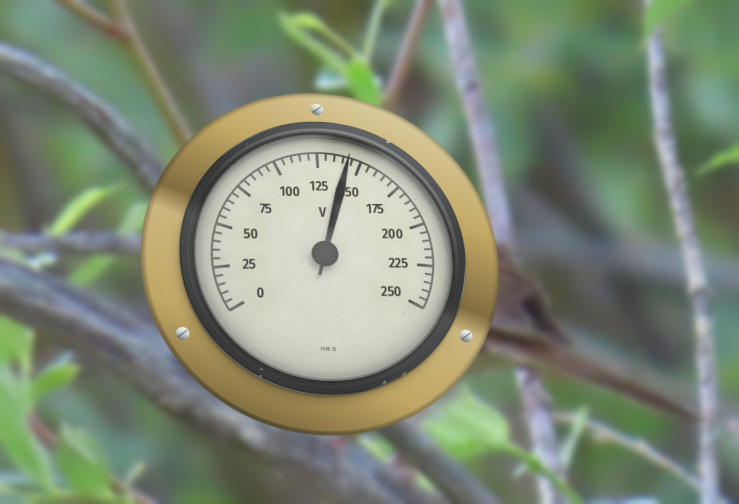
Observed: 142.5 (V)
